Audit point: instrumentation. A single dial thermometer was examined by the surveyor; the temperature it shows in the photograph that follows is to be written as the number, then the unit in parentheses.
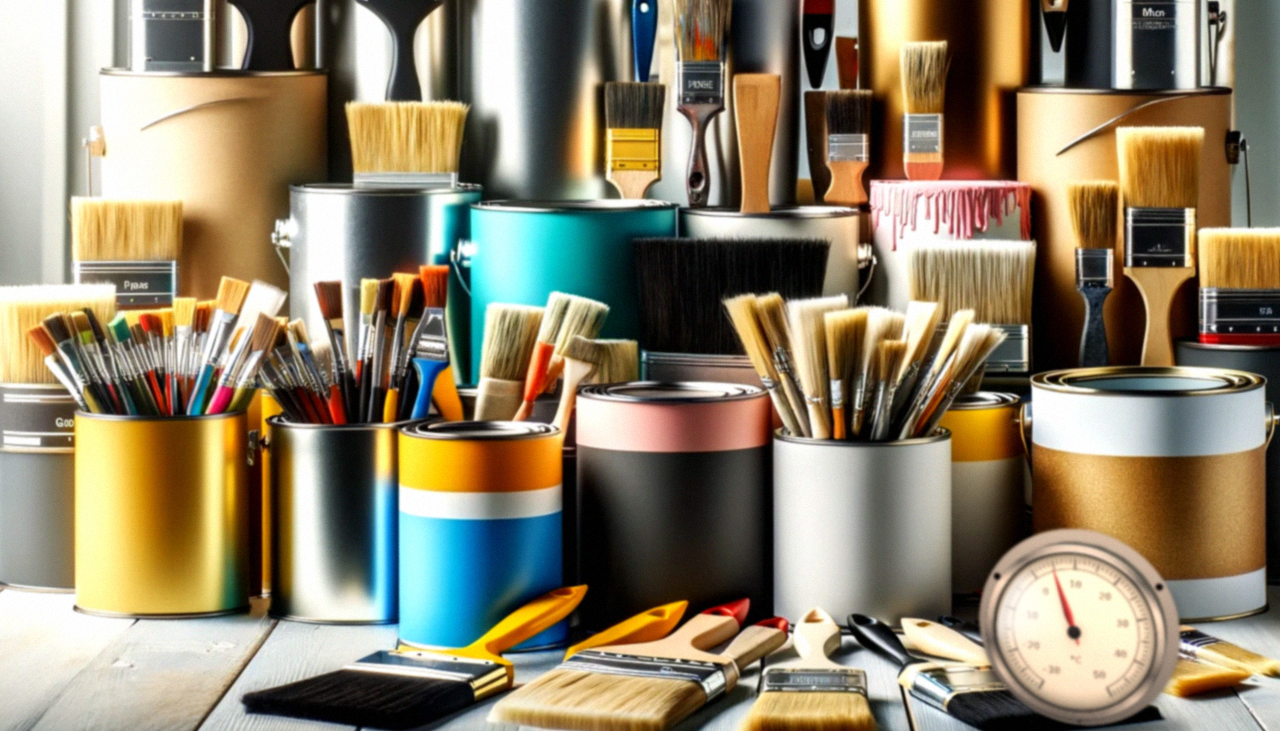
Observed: 5 (°C)
